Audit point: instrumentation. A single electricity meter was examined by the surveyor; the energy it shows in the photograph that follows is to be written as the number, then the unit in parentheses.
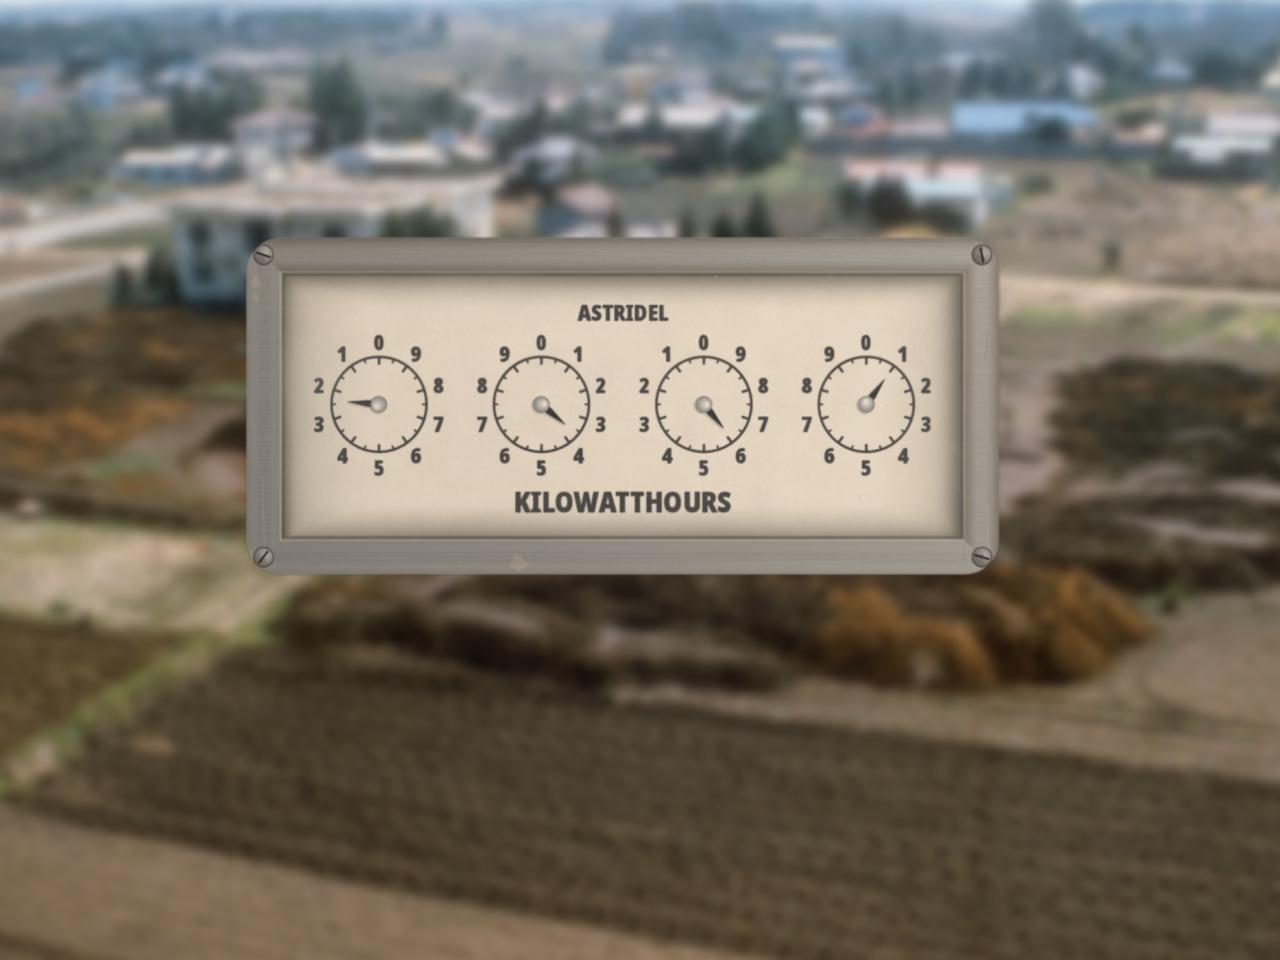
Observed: 2361 (kWh)
